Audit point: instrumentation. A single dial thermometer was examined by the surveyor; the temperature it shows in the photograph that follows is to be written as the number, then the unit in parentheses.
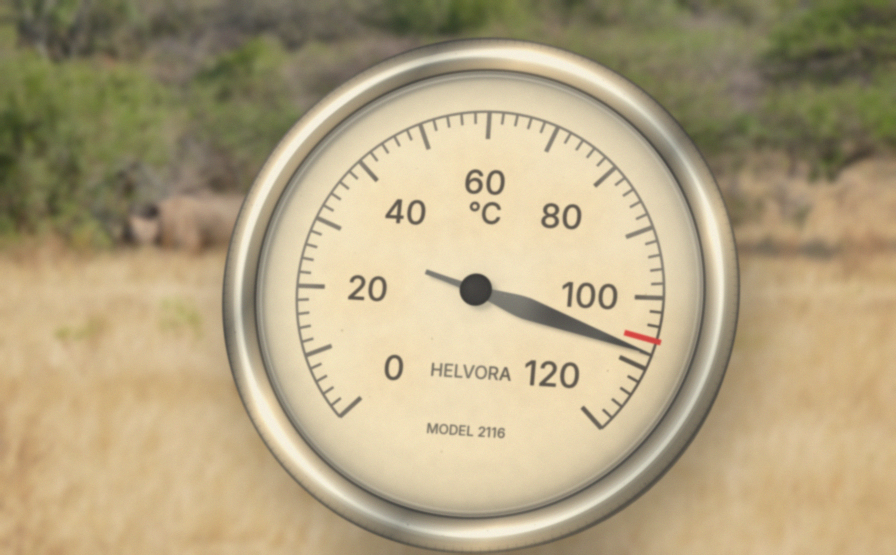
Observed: 108 (°C)
